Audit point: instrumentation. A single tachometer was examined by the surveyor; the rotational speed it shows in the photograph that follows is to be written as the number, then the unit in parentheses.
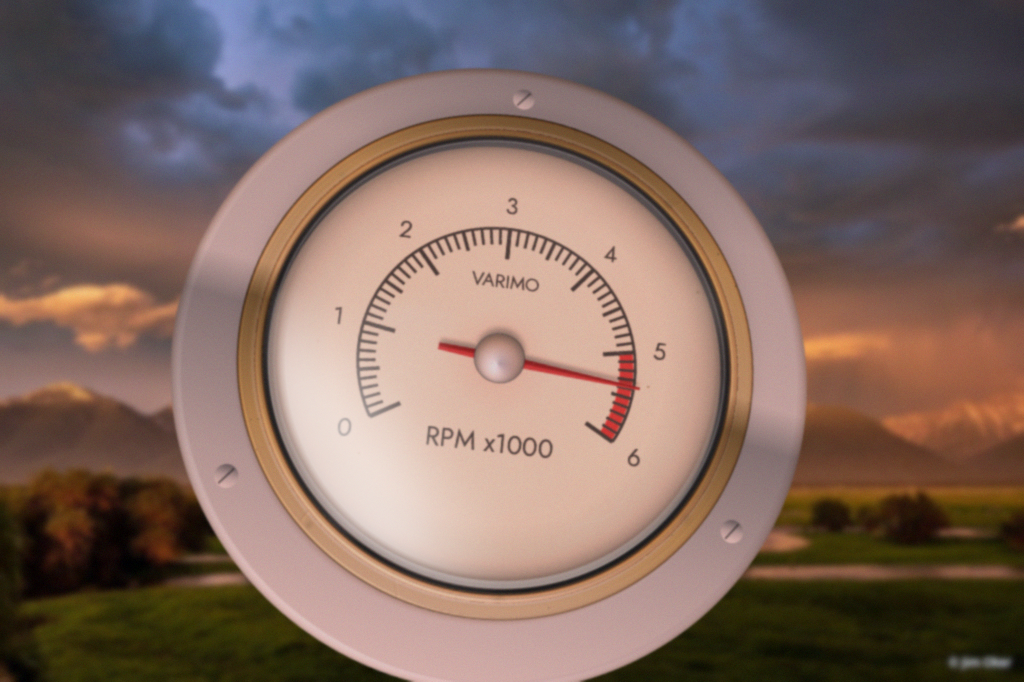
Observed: 5400 (rpm)
